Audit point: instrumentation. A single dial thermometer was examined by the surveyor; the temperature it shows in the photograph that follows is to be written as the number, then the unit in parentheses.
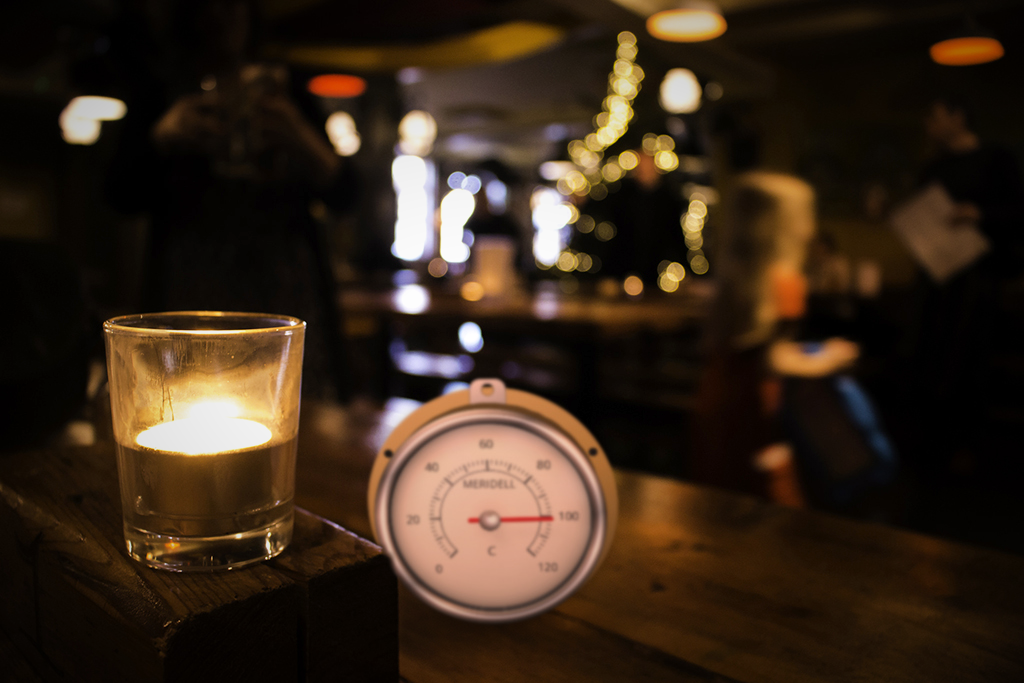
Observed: 100 (°C)
